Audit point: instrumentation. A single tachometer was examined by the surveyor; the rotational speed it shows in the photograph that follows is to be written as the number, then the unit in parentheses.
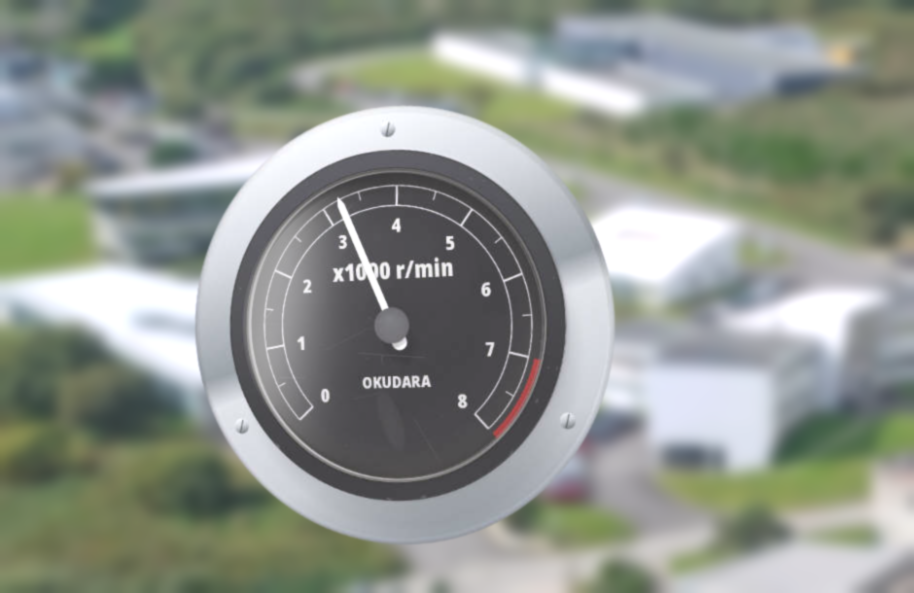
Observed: 3250 (rpm)
